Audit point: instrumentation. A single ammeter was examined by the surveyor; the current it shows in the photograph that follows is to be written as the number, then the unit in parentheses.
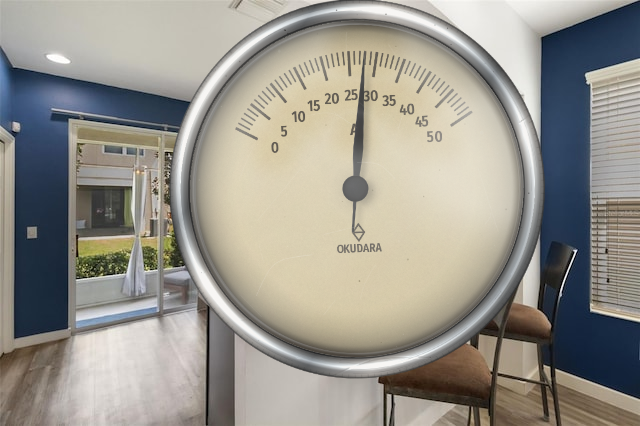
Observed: 28 (A)
